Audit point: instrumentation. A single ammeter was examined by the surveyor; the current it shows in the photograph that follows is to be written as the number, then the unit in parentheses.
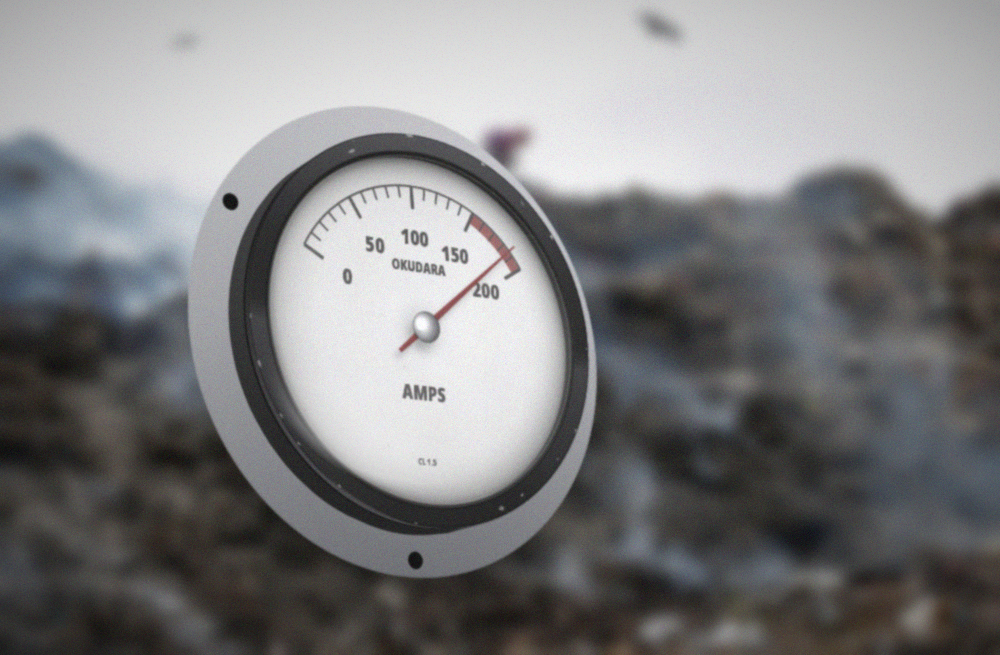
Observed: 185 (A)
